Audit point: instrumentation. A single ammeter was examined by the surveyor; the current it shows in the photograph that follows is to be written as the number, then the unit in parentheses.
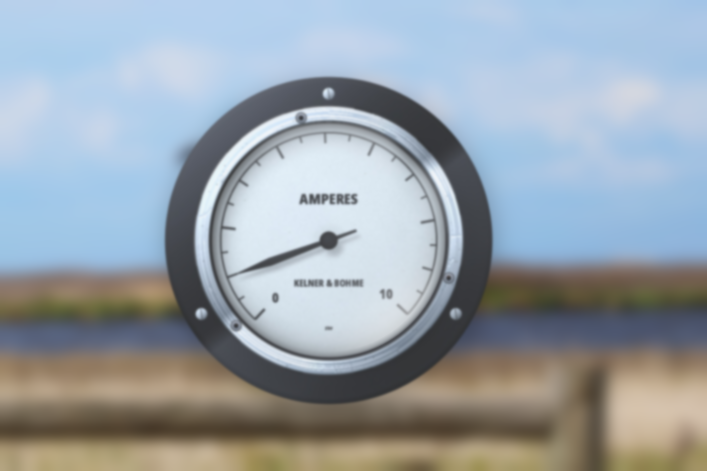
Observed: 1 (A)
